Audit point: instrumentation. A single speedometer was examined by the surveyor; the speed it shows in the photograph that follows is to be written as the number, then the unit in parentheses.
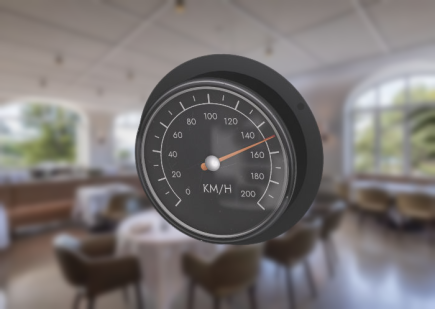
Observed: 150 (km/h)
